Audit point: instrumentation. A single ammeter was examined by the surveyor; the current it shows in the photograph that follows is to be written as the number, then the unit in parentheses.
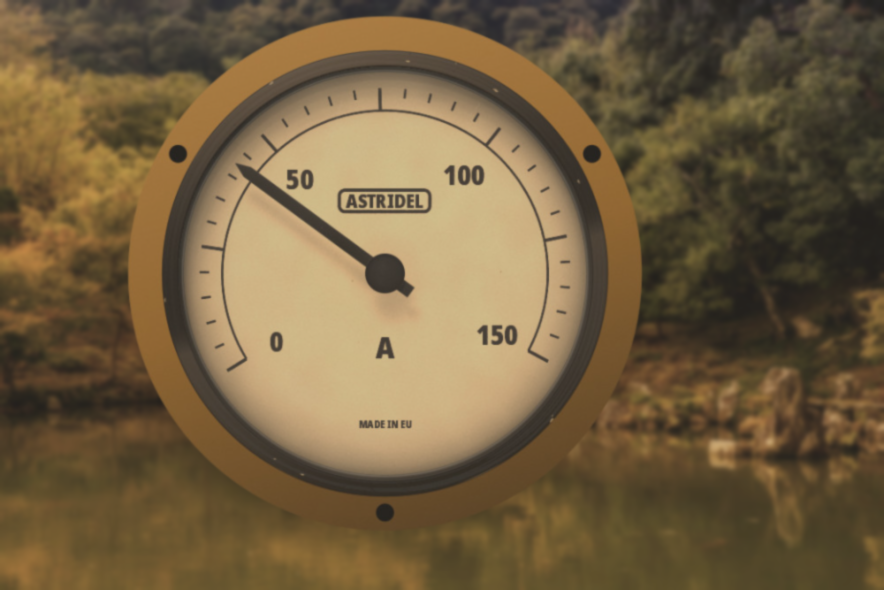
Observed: 42.5 (A)
